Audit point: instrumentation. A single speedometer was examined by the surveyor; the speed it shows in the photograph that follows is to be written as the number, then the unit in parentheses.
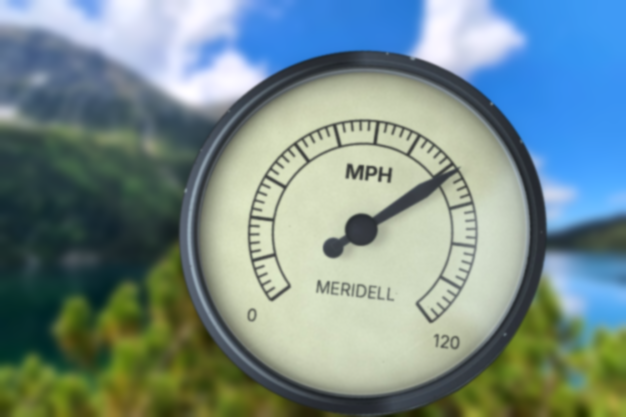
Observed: 82 (mph)
